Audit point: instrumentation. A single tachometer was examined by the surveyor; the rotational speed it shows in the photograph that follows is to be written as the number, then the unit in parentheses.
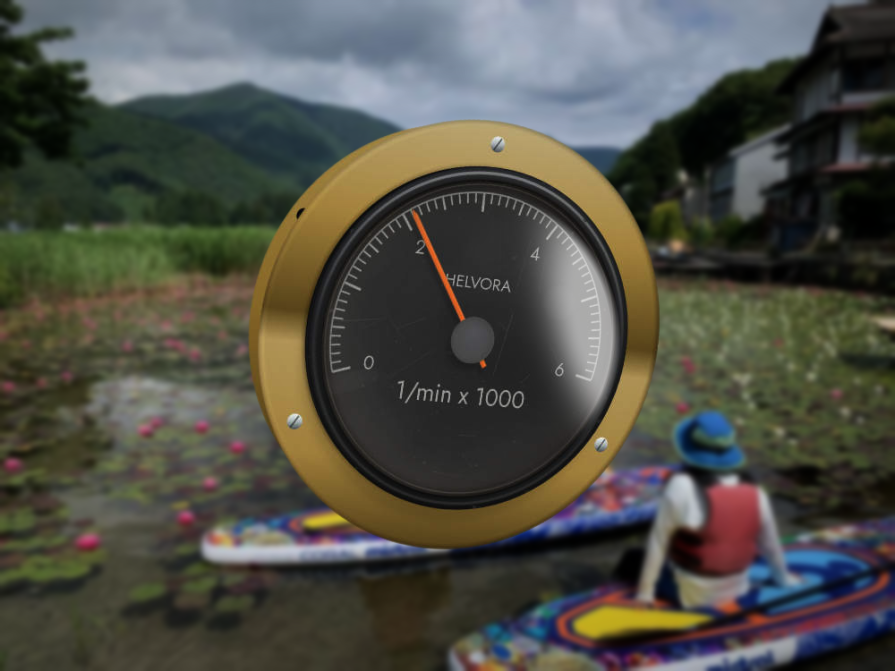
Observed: 2100 (rpm)
